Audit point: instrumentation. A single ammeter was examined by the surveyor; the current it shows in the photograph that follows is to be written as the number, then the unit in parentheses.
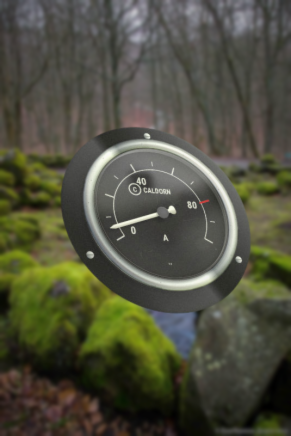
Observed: 5 (A)
